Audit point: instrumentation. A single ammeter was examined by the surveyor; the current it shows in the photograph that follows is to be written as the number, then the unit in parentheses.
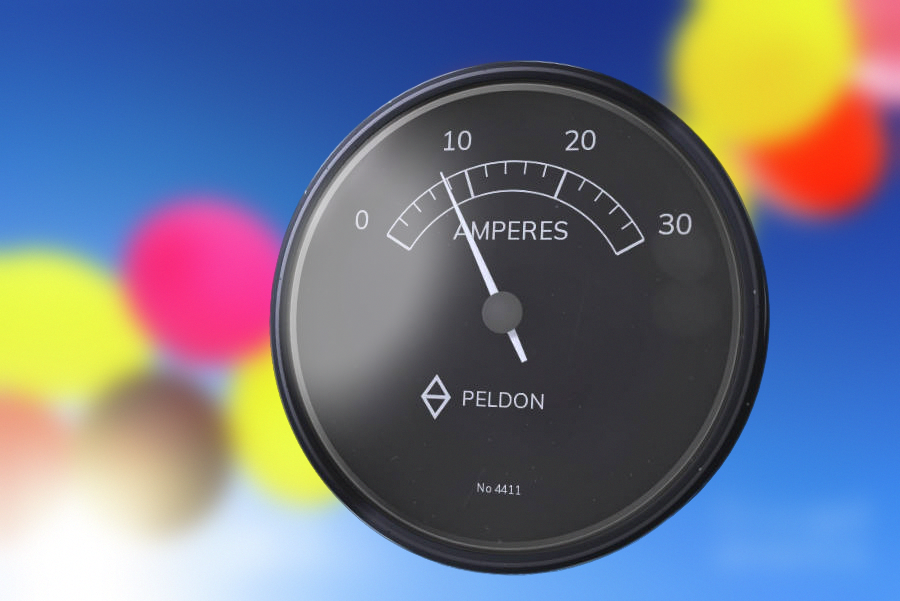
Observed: 8 (A)
